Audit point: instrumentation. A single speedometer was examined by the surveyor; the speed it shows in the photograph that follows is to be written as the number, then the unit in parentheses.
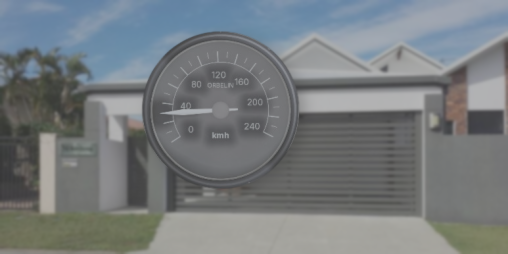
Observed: 30 (km/h)
